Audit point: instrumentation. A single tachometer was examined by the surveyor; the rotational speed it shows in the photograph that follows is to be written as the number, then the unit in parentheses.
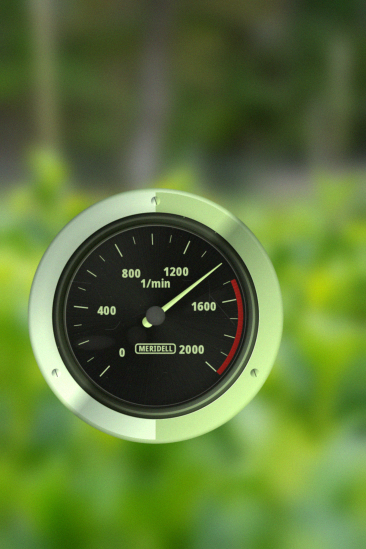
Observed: 1400 (rpm)
